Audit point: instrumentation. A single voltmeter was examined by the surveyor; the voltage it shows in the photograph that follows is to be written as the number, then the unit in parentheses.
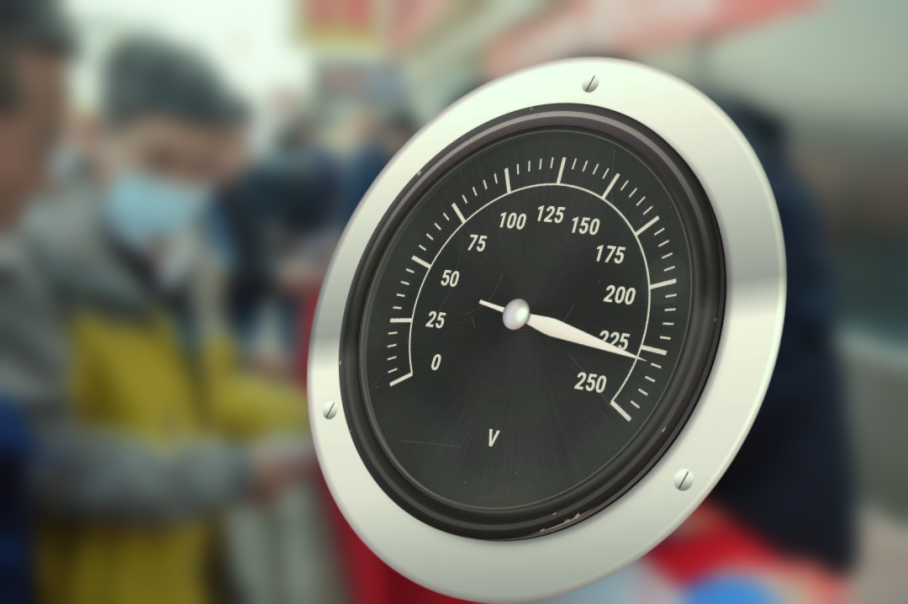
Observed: 230 (V)
